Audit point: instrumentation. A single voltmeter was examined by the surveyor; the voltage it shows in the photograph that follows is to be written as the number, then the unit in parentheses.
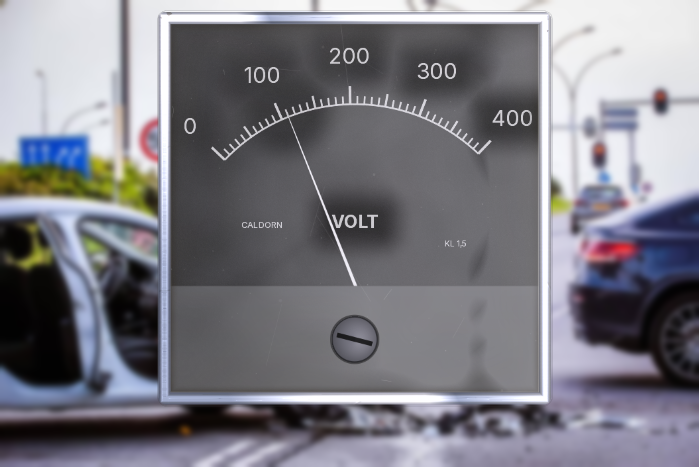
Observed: 110 (V)
